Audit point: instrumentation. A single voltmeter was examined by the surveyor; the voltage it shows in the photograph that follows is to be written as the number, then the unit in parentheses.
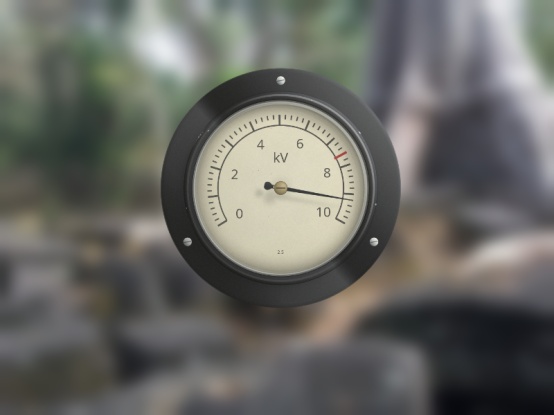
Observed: 9.2 (kV)
